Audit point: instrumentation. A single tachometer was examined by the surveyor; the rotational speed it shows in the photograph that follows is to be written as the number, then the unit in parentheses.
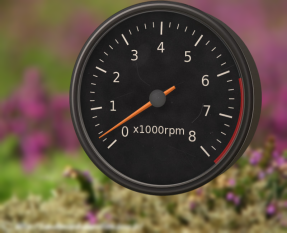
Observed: 300 (rpm)
